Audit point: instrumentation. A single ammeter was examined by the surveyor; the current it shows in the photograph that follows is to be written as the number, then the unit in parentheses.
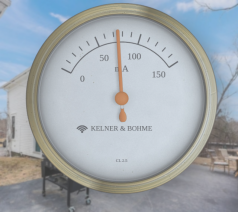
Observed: 75 (mA)
